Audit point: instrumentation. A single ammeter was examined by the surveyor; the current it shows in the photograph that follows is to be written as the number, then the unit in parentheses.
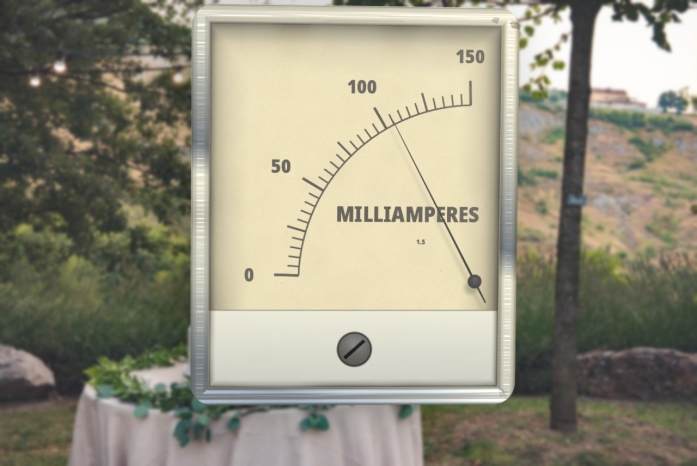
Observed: 105 (mA)
